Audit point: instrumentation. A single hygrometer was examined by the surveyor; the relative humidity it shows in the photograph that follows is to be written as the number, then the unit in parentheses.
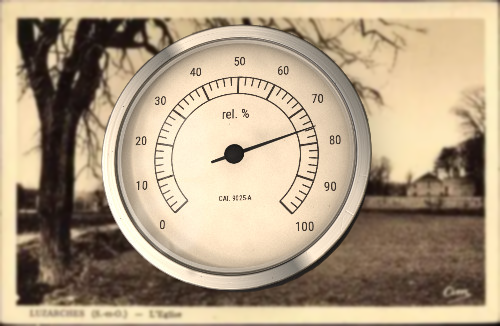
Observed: 76 (%)
